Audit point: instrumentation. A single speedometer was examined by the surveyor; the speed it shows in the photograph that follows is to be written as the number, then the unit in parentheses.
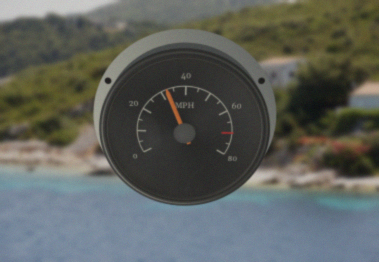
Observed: 32.5 (mph)
